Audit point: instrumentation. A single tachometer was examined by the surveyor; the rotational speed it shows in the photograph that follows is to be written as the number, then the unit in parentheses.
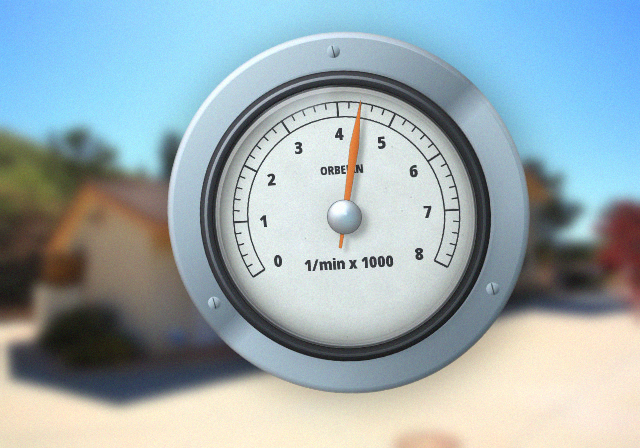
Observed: 4400 (rpm)
